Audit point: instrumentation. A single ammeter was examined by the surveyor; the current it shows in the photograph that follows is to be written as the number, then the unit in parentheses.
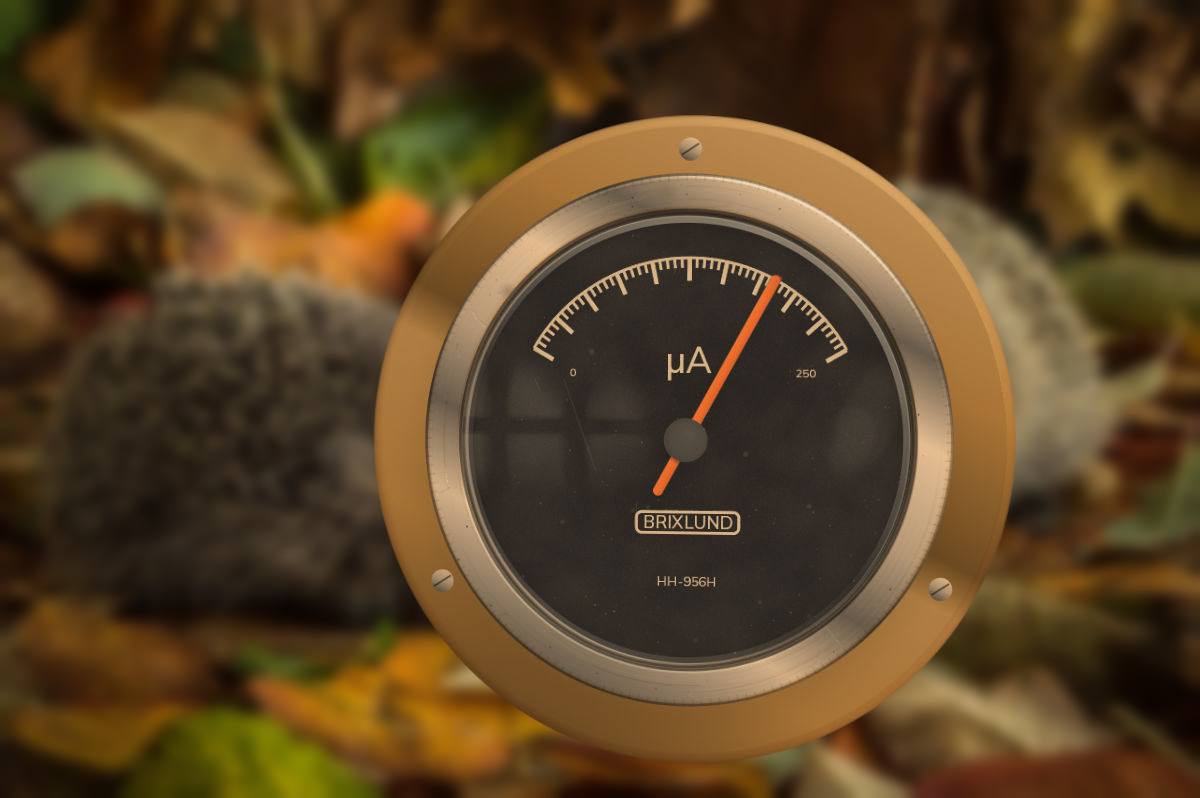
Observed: 185 (µA)
